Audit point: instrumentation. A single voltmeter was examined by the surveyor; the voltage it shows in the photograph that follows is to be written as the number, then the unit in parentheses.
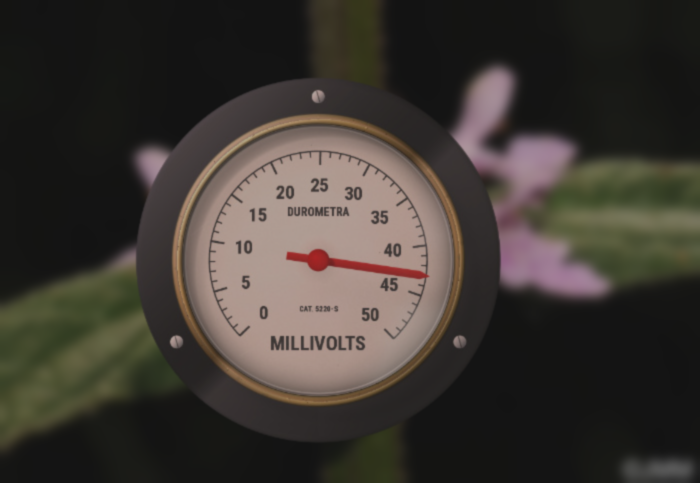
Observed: 43 (mV)
